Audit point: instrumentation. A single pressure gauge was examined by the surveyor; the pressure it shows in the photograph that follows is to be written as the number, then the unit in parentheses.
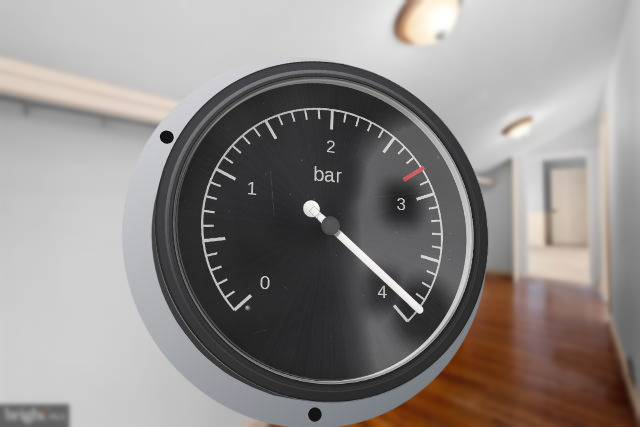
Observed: 3.9 (bar)
